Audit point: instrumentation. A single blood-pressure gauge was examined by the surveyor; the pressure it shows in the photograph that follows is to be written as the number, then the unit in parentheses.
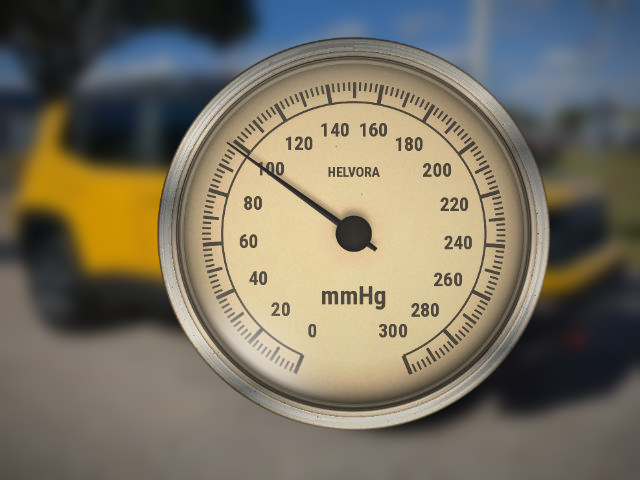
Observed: 98 (mmHg)
